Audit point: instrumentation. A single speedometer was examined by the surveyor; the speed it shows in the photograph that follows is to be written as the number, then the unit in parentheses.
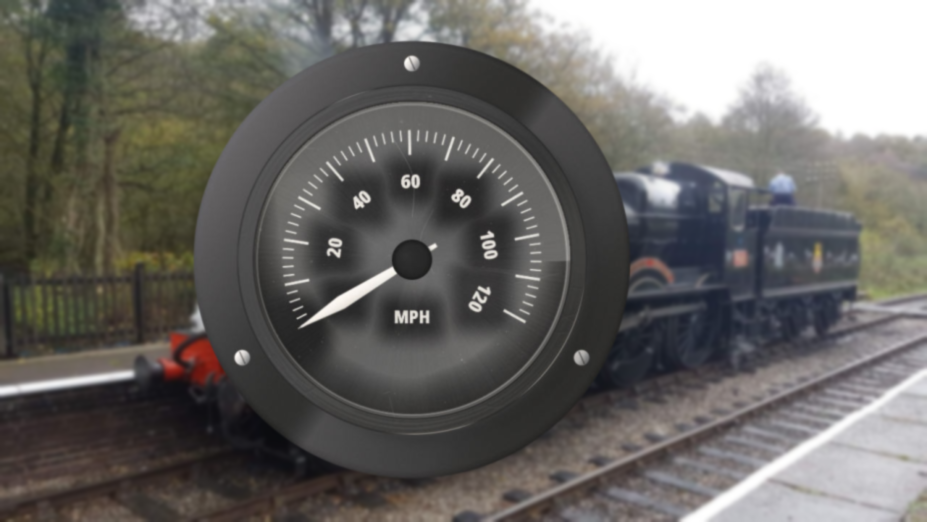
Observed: 0 (mph)
